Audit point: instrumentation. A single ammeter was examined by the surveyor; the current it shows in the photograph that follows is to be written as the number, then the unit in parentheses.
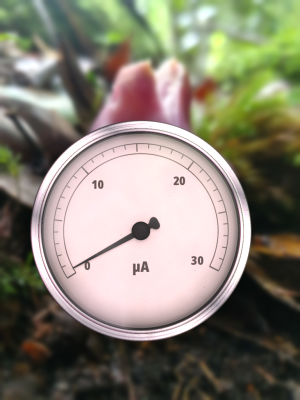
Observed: 0.5 (µA)
